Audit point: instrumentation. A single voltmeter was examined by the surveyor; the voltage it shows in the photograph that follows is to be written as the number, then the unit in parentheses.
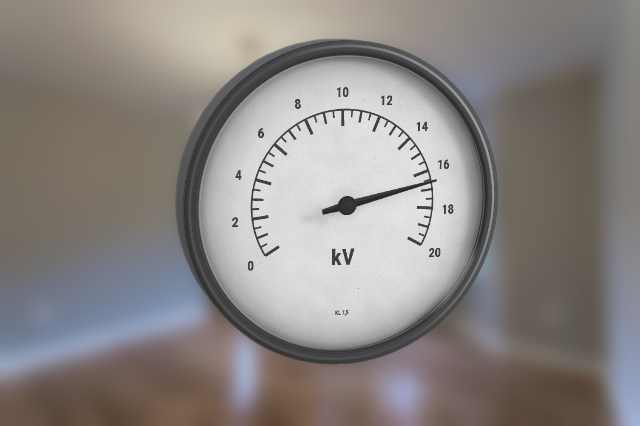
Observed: 16.5 (kV)
